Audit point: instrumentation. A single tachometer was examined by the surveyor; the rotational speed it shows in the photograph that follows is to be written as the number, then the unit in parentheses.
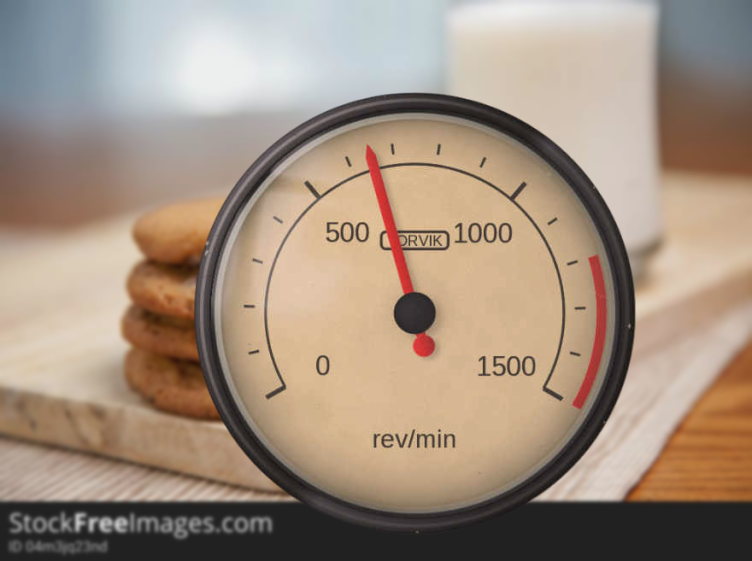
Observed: 650 (rpm)
